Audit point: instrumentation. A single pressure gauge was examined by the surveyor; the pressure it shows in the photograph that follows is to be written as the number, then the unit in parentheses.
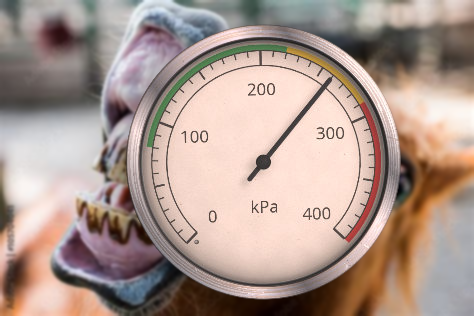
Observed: 260 (kPa)
